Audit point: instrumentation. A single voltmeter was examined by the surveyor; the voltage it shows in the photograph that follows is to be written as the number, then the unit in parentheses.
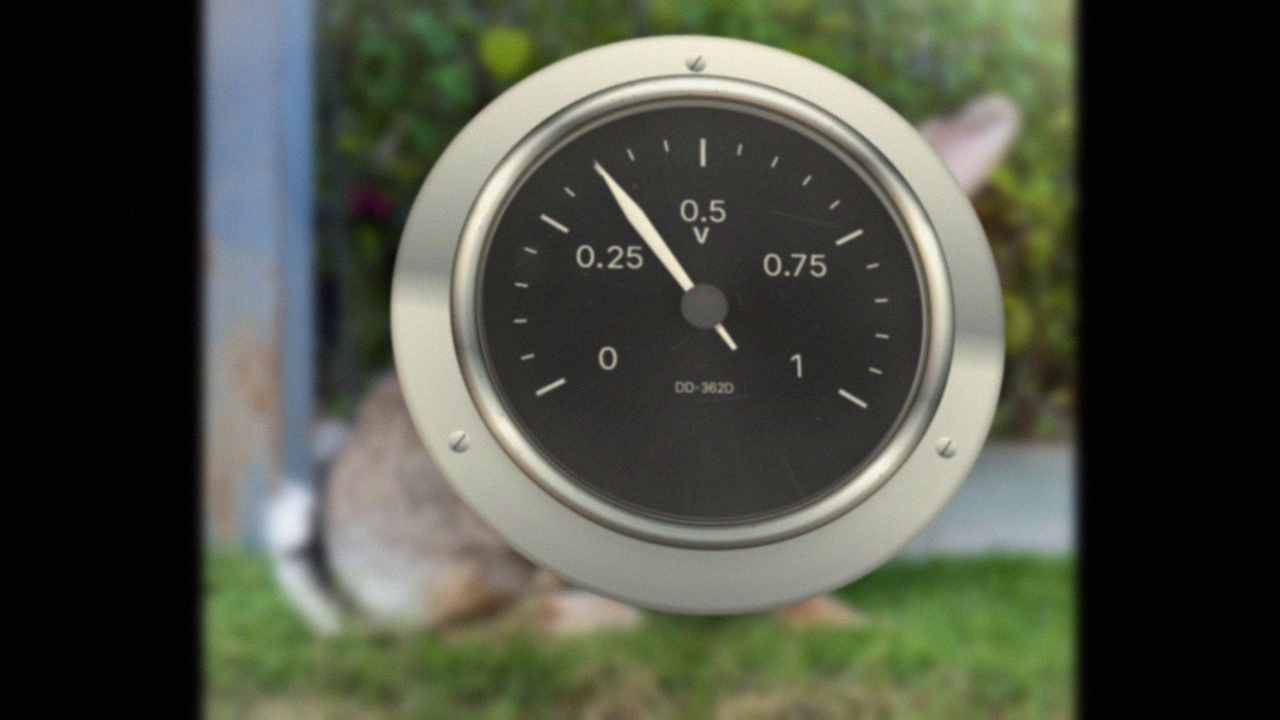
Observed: 0.35 (V)
